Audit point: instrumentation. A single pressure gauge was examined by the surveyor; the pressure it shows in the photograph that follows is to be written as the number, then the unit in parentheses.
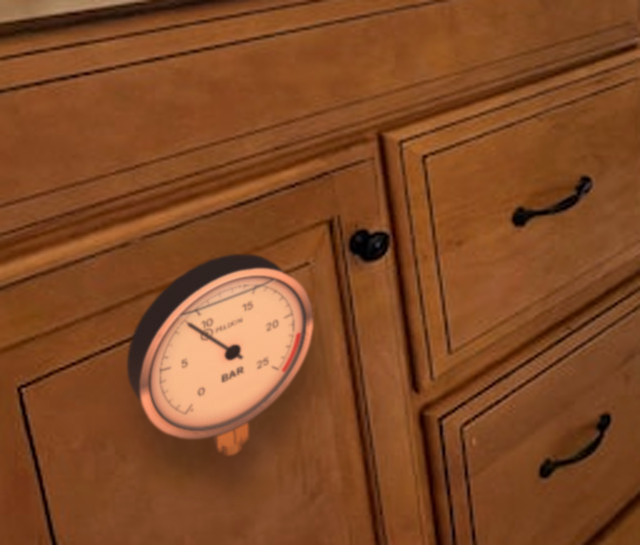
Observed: 9 (bar)
